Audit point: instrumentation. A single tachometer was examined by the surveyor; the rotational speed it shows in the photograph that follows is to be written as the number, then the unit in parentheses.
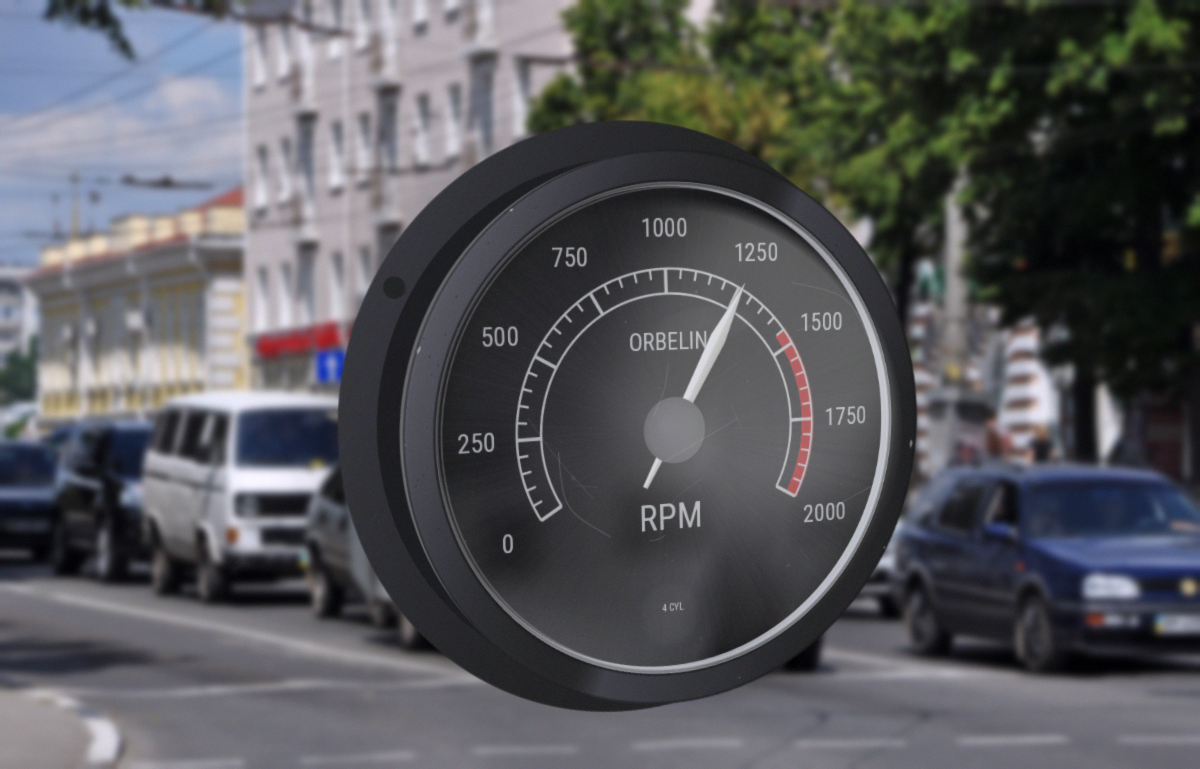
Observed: 1250 (rpm)
